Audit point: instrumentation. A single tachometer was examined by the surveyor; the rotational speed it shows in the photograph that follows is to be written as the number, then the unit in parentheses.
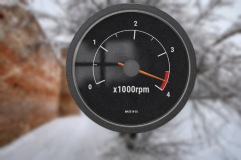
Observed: 3750 (rpm)
